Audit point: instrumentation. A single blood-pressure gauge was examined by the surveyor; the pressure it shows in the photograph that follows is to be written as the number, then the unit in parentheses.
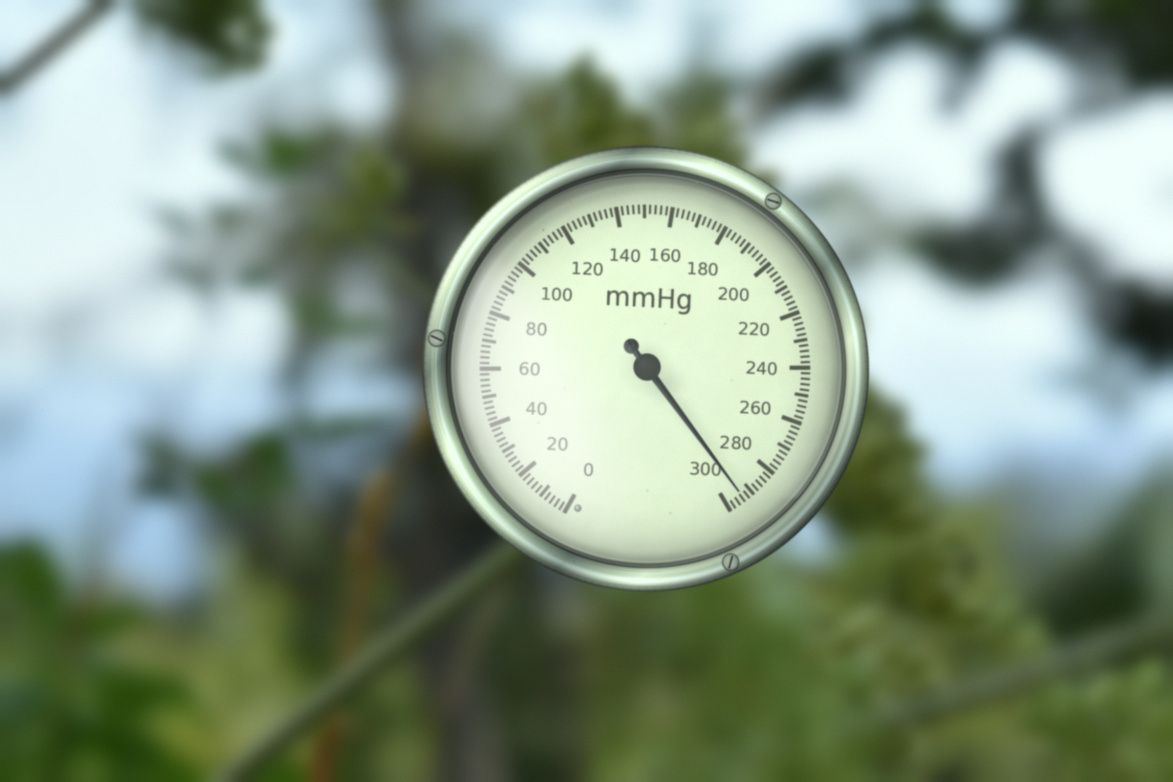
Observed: 294 (mmHg)
